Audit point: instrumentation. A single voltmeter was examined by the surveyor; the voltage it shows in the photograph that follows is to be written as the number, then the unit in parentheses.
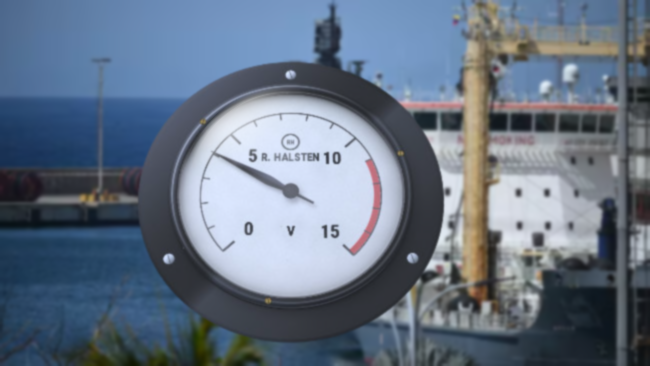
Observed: 4 (V)
